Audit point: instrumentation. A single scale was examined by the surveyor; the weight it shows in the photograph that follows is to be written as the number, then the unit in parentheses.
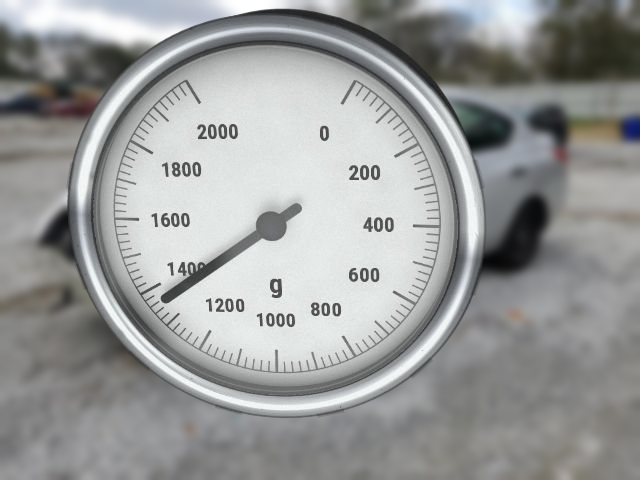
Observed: 1360 (g)
